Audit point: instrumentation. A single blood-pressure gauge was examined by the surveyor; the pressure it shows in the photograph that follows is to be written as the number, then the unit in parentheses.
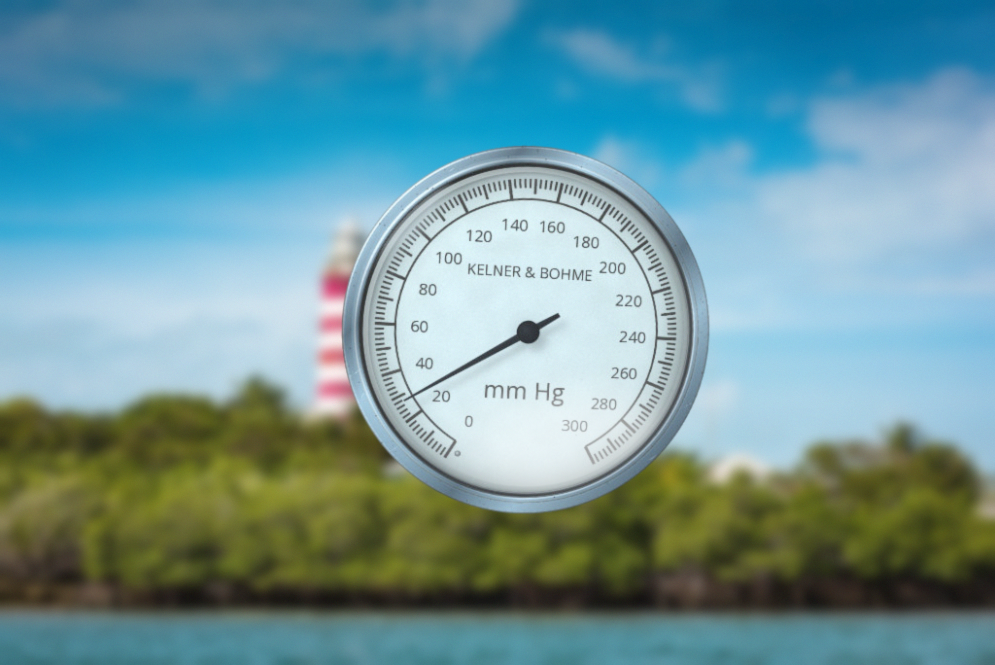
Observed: 28 (mmHg)
